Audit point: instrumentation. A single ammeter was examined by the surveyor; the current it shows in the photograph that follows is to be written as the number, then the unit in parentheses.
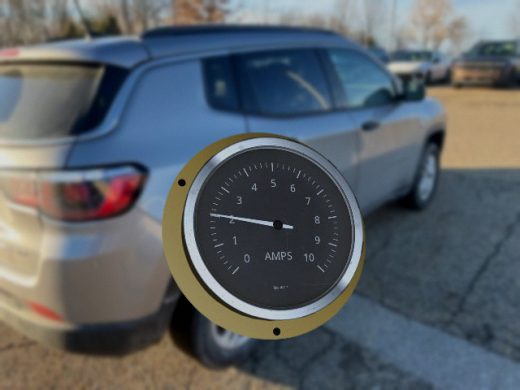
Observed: 2 (A)
